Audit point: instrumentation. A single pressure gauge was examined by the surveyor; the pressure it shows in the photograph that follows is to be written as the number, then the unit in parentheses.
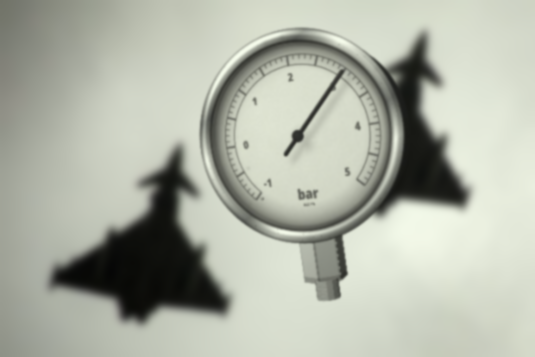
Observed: 3 (bar)
